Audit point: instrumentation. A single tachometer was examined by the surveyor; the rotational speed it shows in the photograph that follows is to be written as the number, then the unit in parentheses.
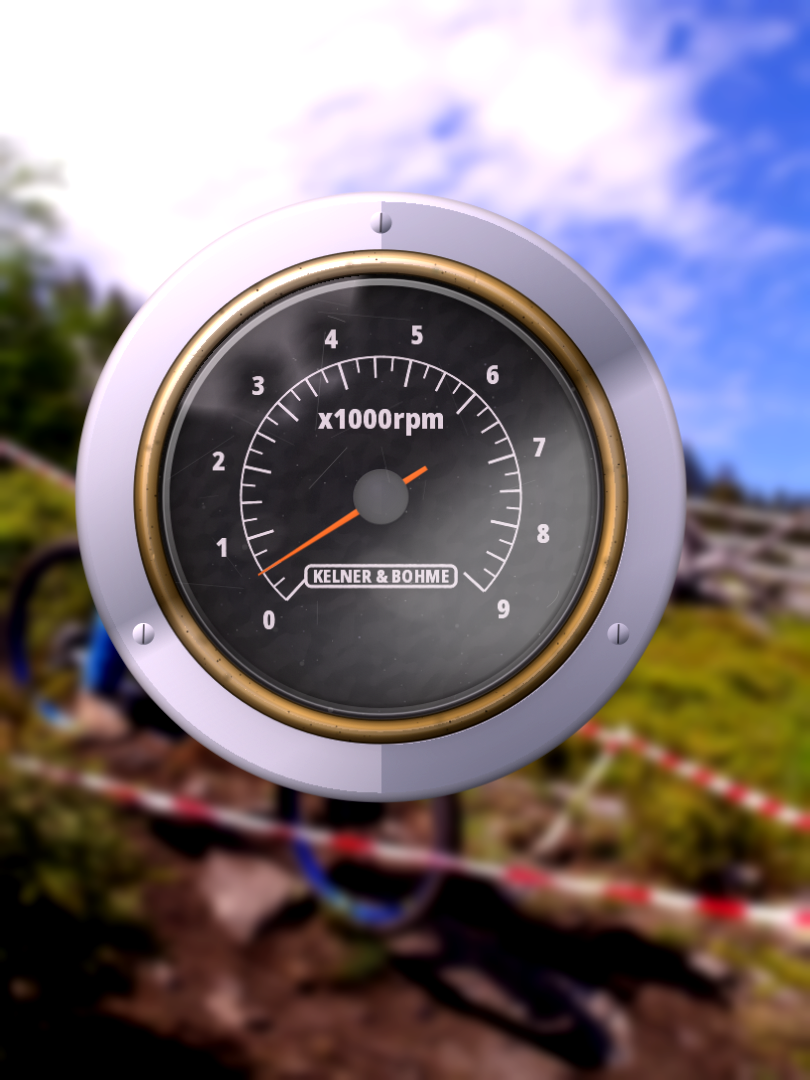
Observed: 500 (rpm)
